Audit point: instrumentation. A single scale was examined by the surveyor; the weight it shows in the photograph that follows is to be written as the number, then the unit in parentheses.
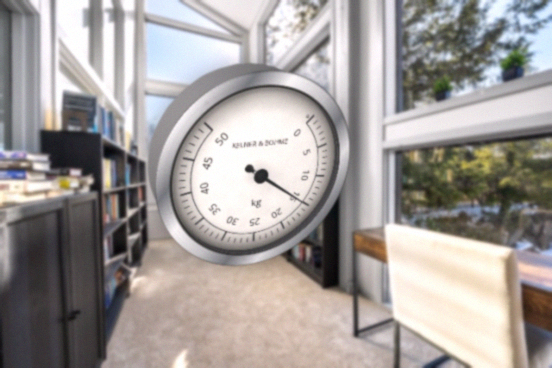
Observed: 15 (kg)
